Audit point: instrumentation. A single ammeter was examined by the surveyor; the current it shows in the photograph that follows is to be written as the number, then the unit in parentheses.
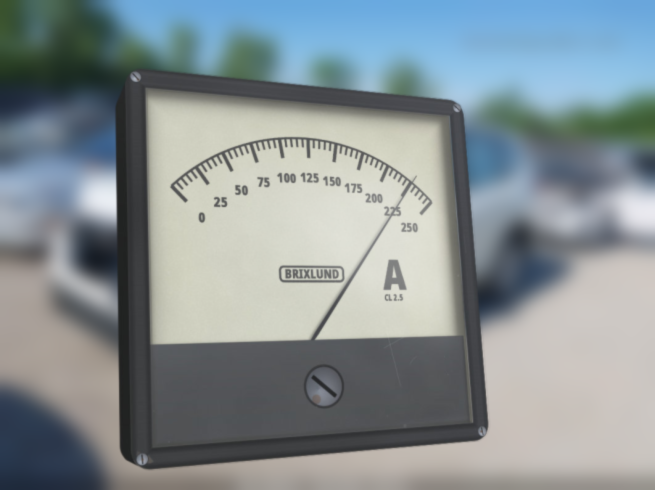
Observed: 225 (A)
